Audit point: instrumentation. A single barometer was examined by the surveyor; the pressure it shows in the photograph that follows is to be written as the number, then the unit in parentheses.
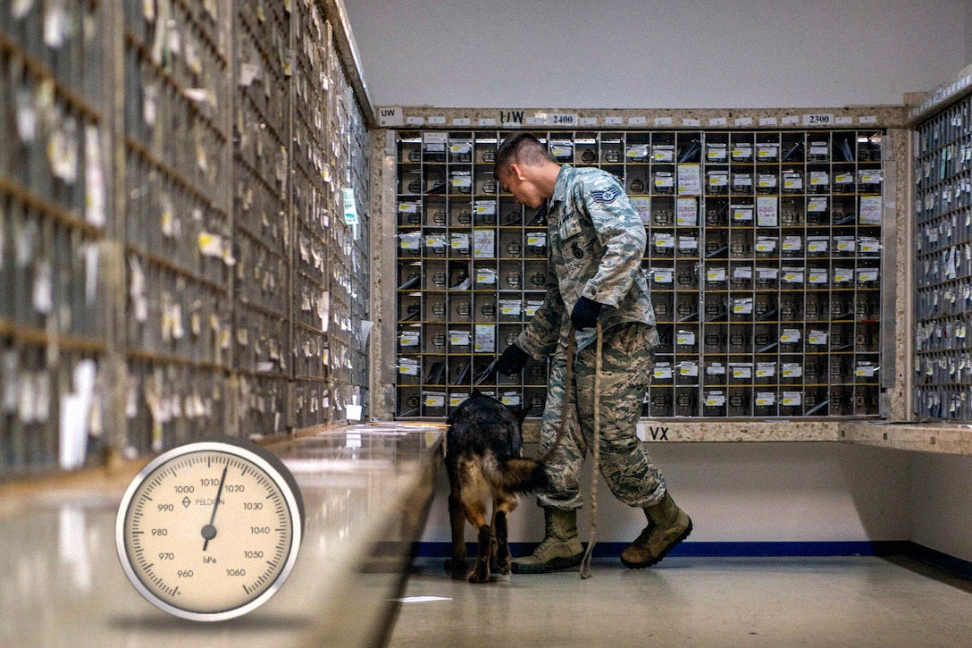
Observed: 1015 (hPa)
